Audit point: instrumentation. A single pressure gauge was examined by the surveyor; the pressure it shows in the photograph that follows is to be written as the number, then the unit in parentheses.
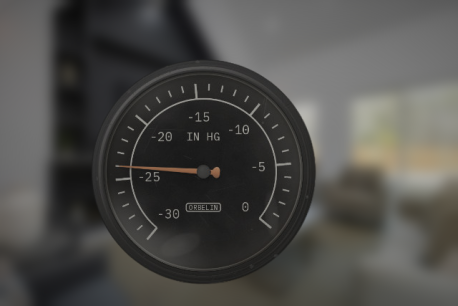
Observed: -24 (inHg)
